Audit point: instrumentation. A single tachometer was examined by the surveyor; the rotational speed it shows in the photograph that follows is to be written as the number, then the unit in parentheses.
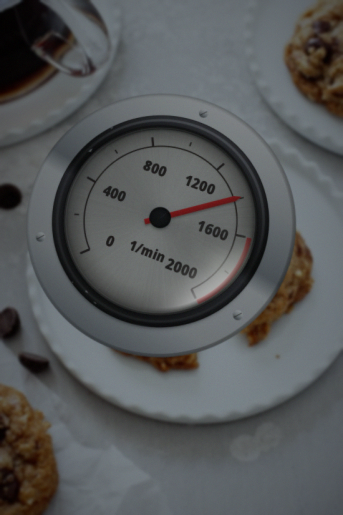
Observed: 1400 (rpm)
